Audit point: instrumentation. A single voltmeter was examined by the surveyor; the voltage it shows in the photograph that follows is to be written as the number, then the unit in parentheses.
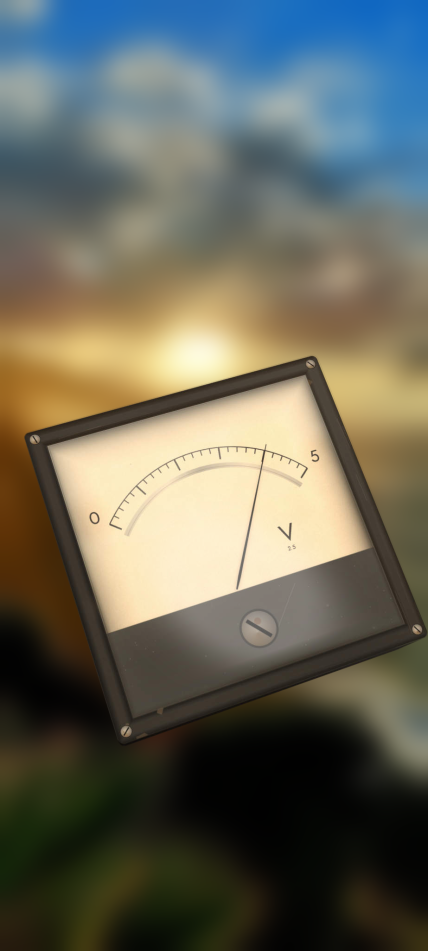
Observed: 4 (V)
